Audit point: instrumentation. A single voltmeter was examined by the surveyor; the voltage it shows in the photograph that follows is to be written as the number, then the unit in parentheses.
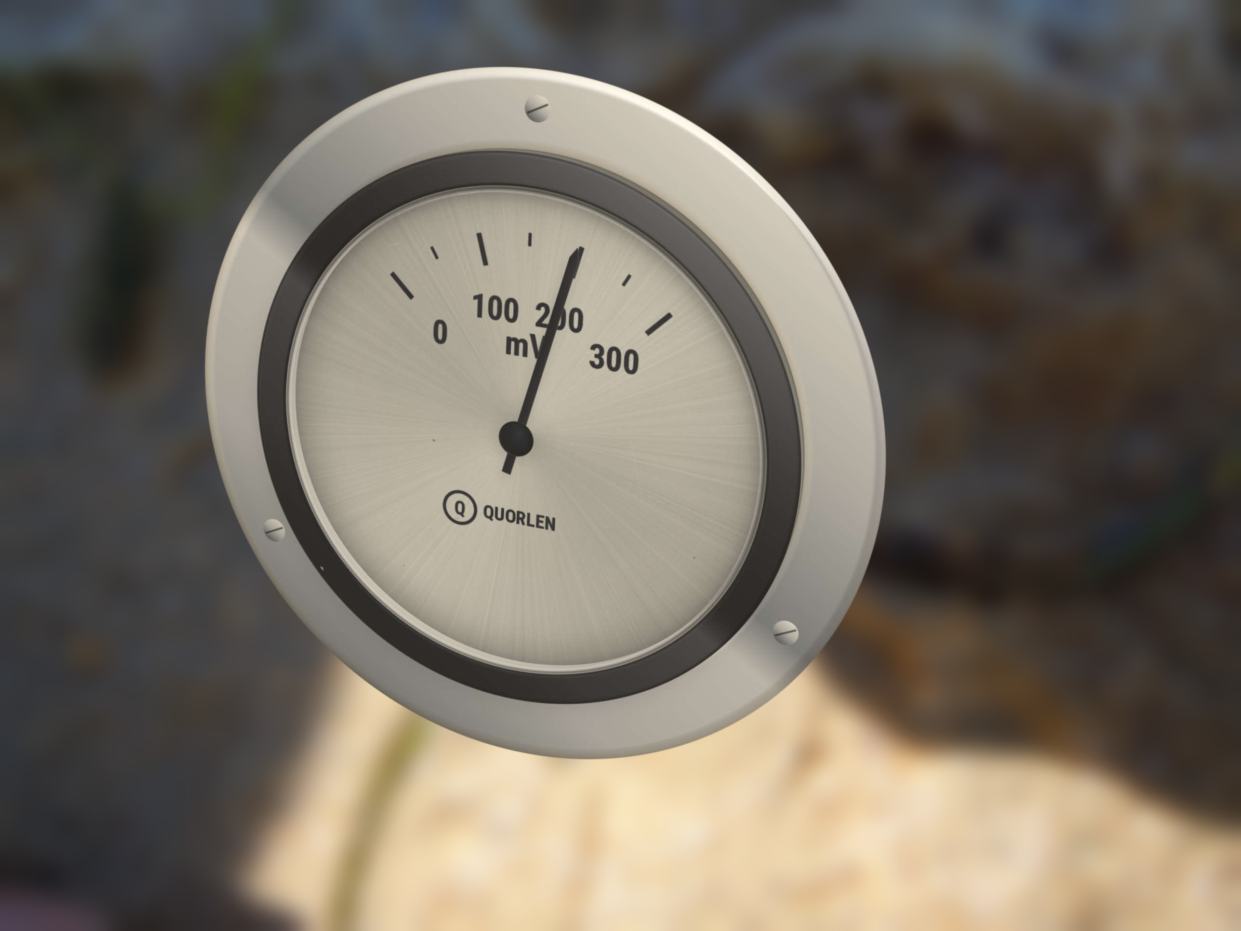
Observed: 200 (mV)
